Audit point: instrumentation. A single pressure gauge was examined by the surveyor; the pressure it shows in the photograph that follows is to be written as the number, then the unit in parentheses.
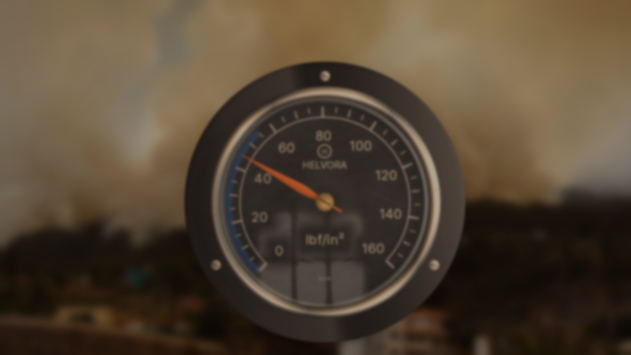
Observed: 45 (psi)
